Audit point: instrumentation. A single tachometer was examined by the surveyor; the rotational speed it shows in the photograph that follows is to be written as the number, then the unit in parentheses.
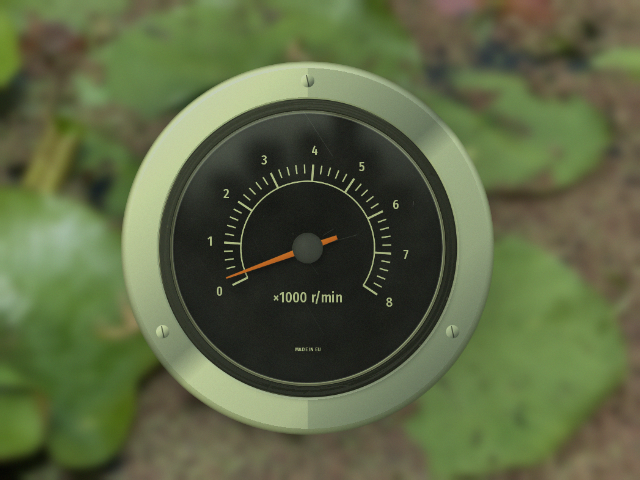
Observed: 200 (rpm)
